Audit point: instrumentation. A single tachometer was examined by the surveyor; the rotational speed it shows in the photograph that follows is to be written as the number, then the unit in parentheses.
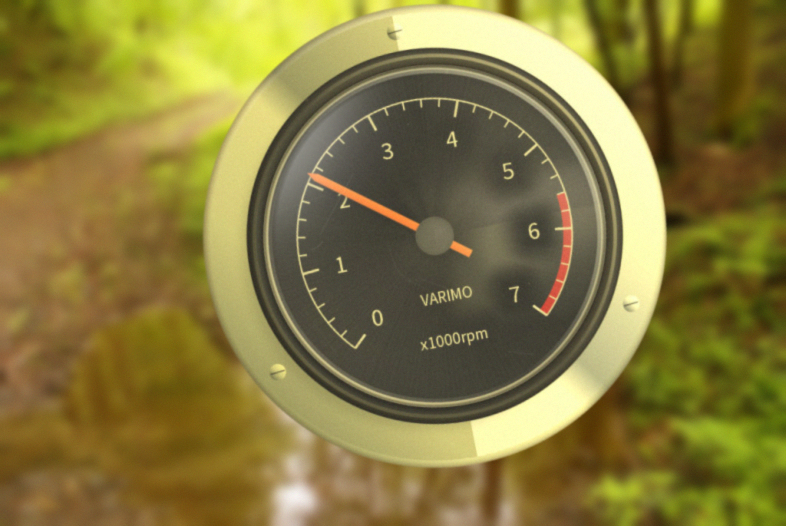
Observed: 2100 (rpm)
